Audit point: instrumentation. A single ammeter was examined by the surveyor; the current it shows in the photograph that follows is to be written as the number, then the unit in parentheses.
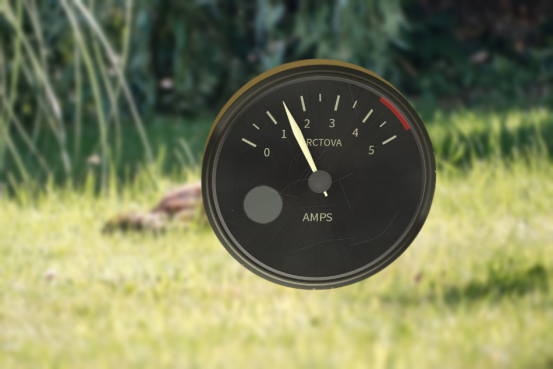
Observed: 1.5 (A)
